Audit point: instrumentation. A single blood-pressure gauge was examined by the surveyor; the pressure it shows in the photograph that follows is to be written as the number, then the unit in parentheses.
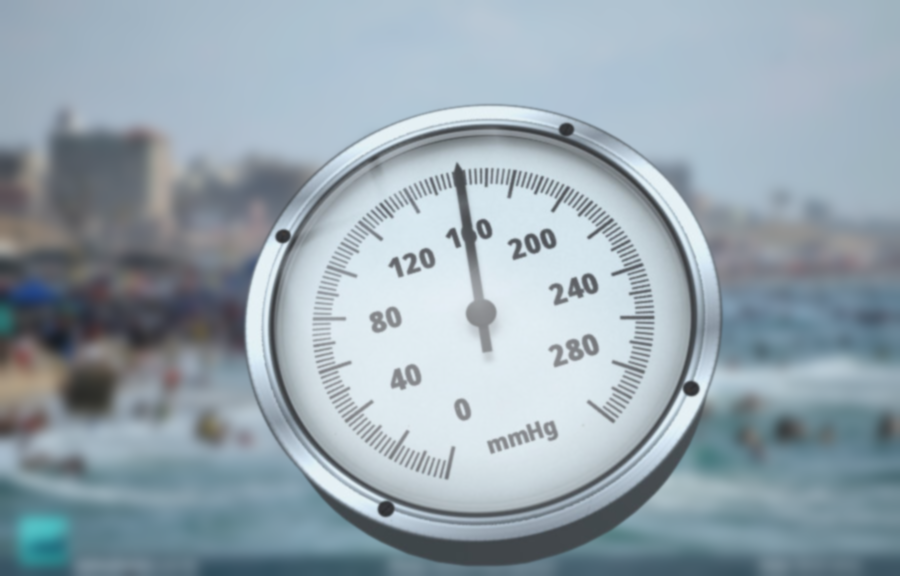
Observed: 160 (mmHg)
